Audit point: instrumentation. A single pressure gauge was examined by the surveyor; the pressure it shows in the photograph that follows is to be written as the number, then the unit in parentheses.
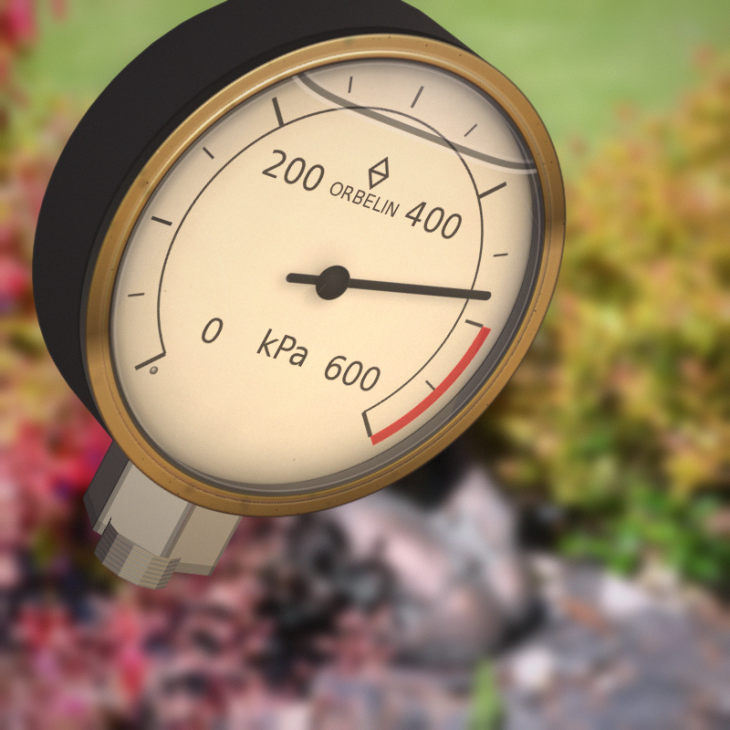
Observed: 475 (kPa)
